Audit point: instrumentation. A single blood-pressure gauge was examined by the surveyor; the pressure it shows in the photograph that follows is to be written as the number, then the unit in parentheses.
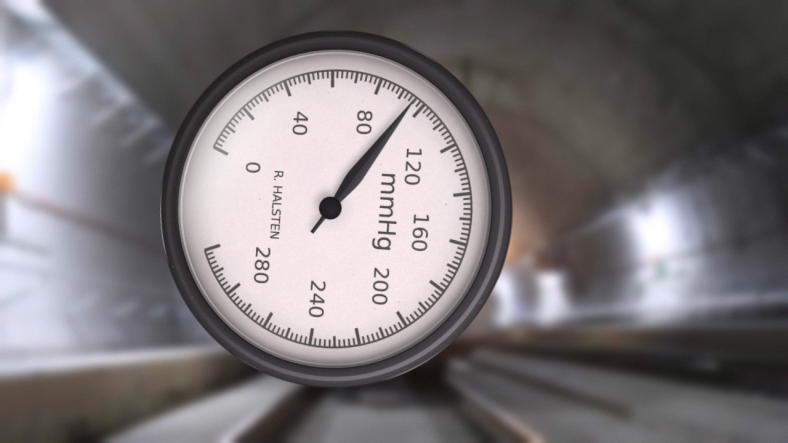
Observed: 96 (mmHg)
